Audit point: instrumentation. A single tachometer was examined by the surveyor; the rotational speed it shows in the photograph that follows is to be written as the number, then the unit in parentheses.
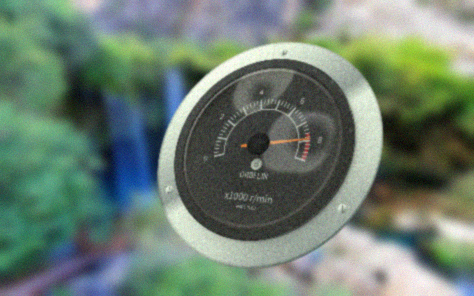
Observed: 8000 (rpm)
